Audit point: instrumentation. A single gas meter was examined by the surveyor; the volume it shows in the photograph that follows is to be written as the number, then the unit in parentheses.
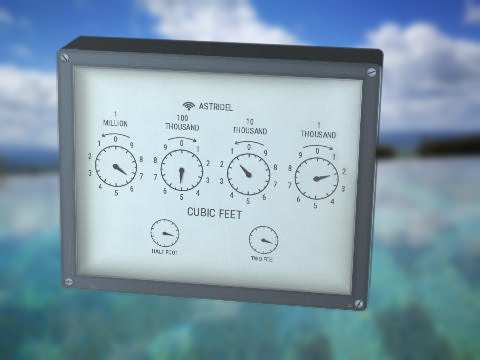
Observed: 651200 (ft³)
